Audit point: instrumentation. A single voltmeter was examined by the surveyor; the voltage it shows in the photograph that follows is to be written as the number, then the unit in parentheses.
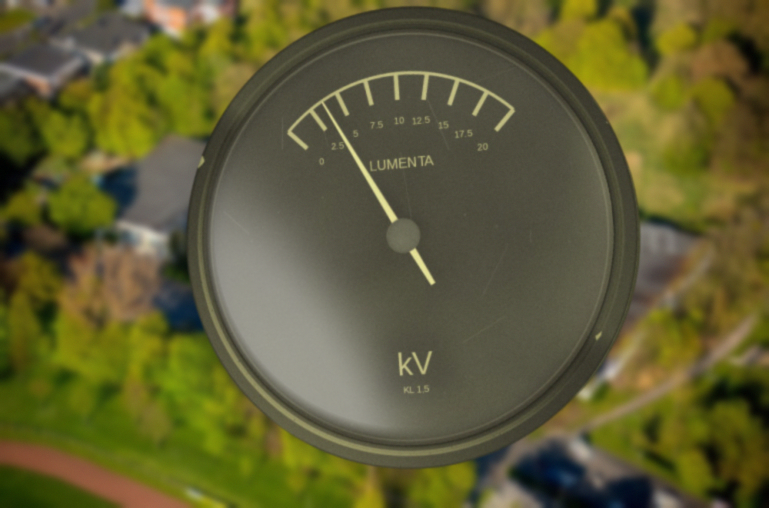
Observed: 3.75 (kV)
